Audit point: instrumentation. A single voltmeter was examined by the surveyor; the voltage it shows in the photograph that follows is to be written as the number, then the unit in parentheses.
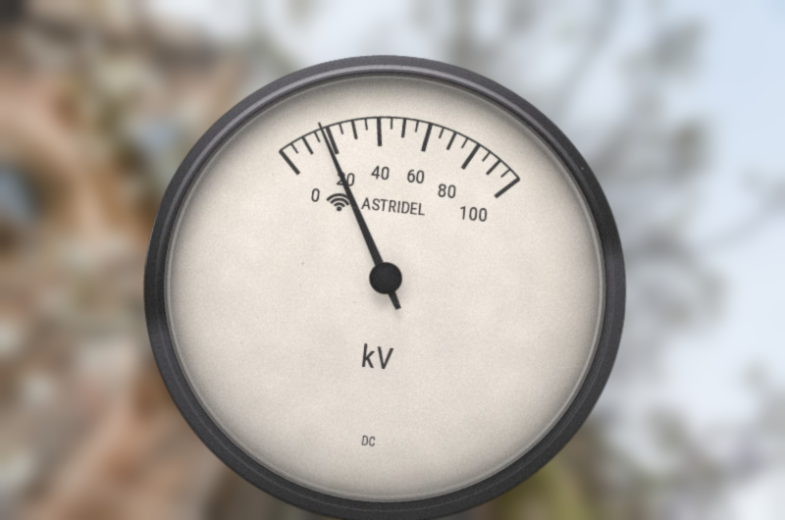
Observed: 17.5 (kV)
